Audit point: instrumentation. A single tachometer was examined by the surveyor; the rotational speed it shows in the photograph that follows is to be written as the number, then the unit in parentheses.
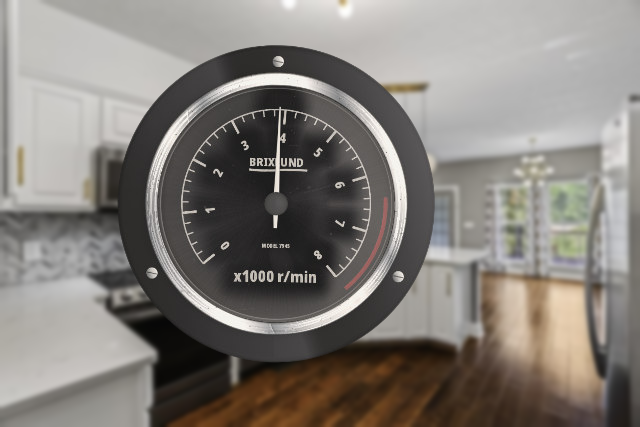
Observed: 3900 (rpm)
